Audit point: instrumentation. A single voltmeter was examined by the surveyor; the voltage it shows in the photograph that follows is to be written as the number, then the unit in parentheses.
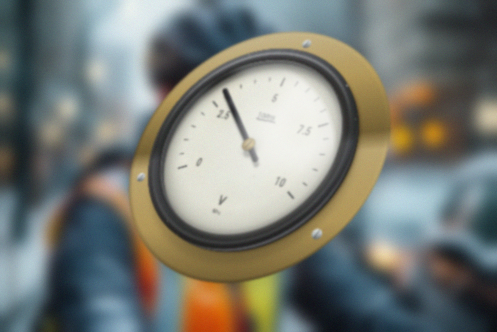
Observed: 3 (V)
